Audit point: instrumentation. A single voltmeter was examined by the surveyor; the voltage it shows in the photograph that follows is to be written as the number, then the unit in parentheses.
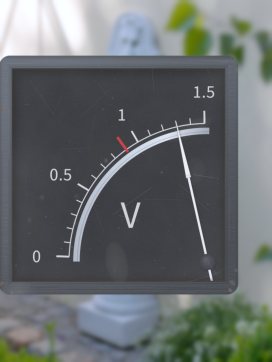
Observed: 1.3 (V)
